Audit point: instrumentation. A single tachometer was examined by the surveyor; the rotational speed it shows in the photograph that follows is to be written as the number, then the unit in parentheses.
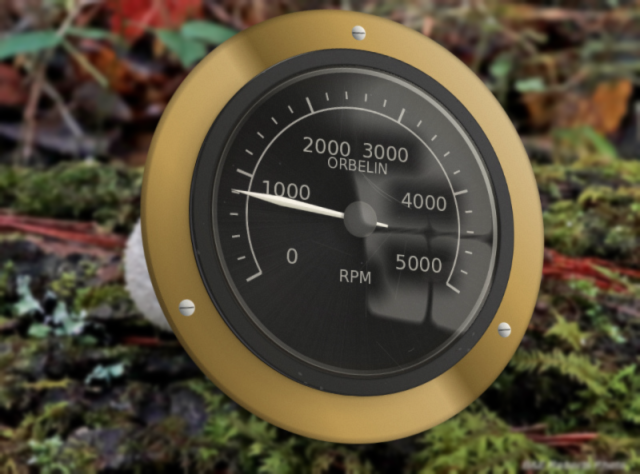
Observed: 800 (rpm)
